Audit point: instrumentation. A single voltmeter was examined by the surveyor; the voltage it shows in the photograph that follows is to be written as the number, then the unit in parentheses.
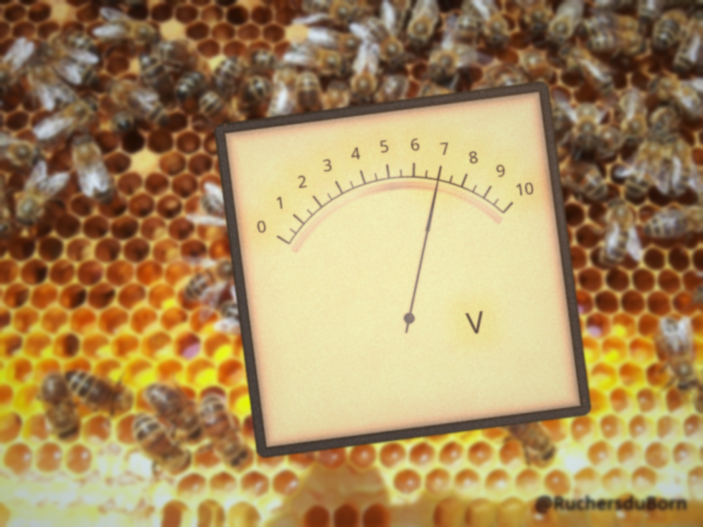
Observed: 7 (V)
